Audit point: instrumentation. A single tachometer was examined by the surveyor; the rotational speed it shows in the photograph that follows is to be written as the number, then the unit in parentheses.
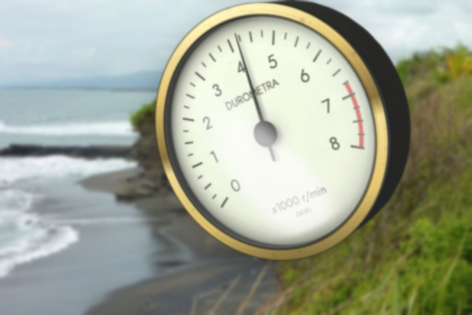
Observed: 4250 (rpm)
